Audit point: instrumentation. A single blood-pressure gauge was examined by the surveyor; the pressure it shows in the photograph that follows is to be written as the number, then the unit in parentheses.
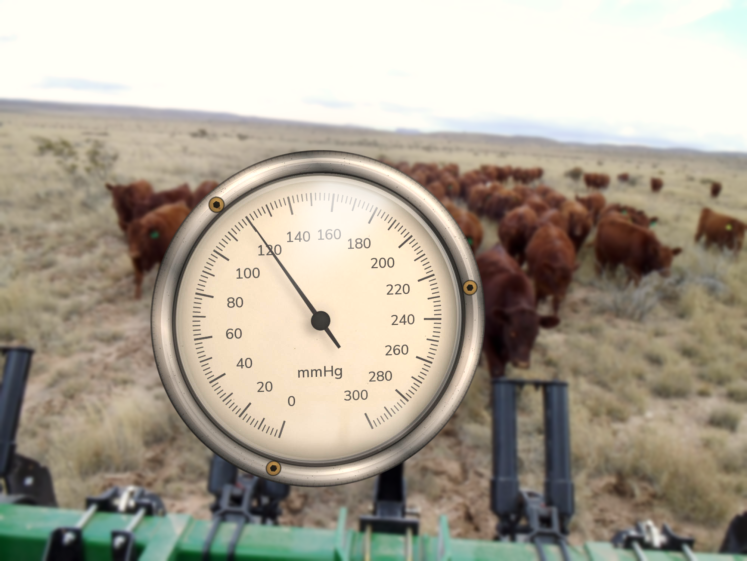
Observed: 120 (mmHg)
